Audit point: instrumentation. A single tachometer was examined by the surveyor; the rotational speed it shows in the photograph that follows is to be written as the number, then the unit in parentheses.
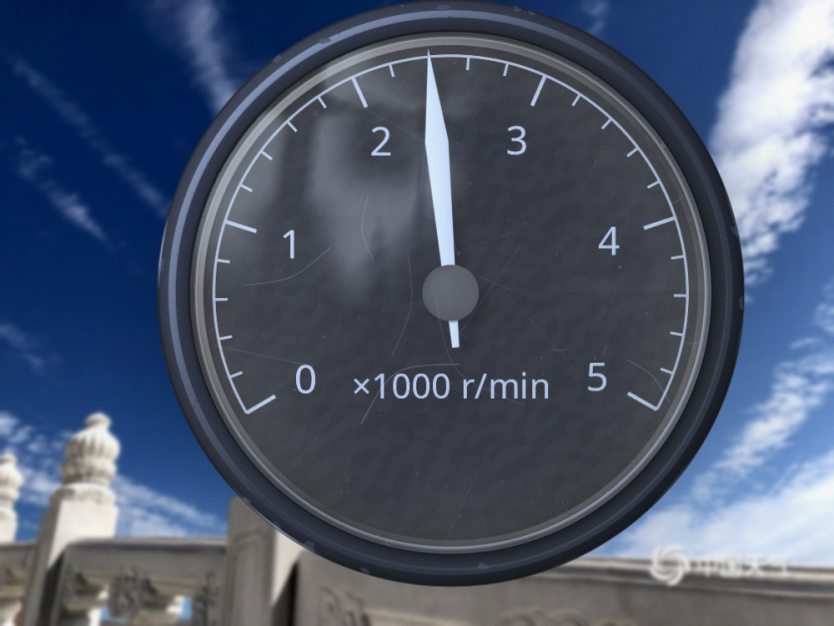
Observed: 2400 (rpm)
